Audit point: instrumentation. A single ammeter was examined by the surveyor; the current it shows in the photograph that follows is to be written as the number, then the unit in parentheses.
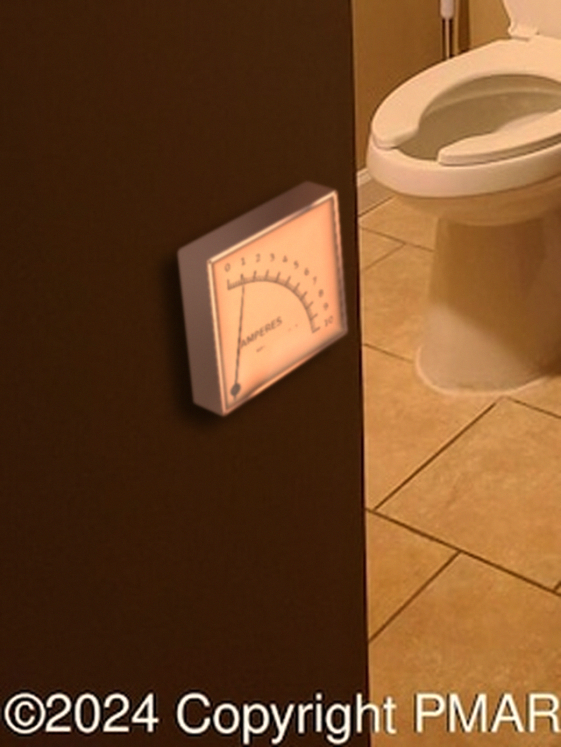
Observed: 1 (A)
